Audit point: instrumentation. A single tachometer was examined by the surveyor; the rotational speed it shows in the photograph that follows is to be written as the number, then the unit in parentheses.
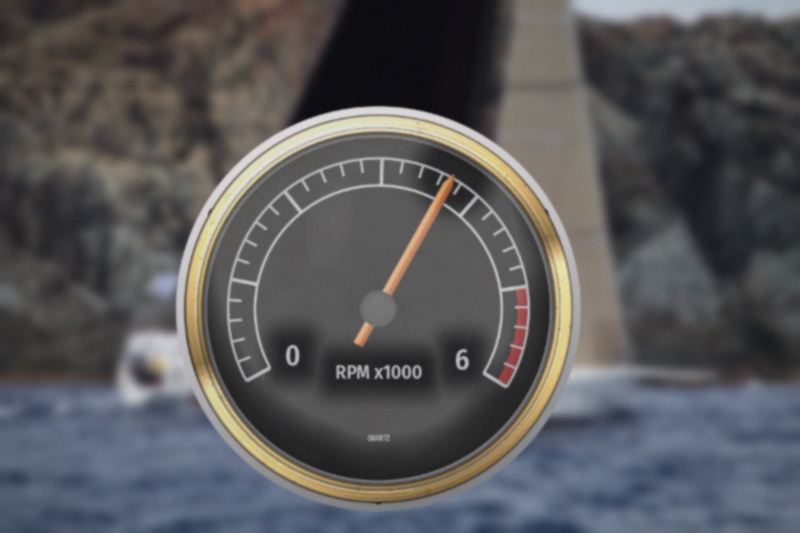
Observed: 3700 (rpm)
